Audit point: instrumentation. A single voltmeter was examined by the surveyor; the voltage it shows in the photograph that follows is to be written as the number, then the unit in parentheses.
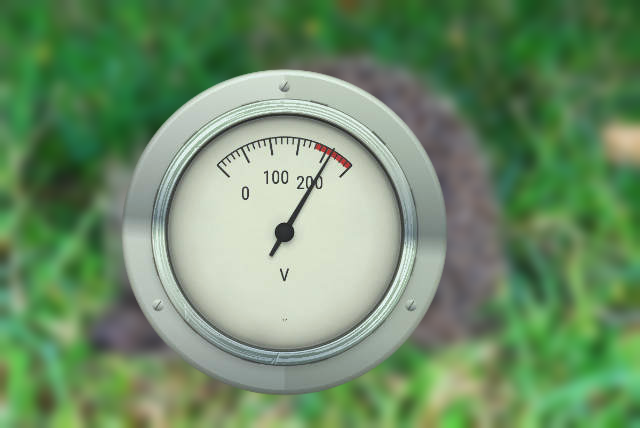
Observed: 210 (V)
